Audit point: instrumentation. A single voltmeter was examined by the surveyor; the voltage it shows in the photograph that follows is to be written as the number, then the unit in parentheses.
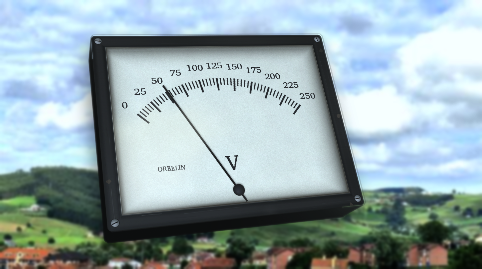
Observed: 50 (V)
